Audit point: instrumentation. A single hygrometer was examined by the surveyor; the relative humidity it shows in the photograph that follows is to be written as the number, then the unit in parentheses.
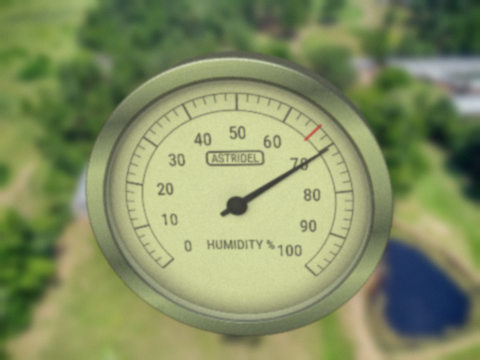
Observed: 70 (%)
